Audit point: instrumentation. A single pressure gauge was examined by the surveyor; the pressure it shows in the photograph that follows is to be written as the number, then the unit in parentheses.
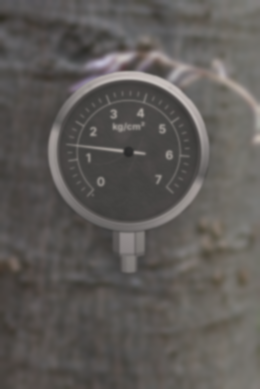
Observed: 1.4 (kg/cm²)
